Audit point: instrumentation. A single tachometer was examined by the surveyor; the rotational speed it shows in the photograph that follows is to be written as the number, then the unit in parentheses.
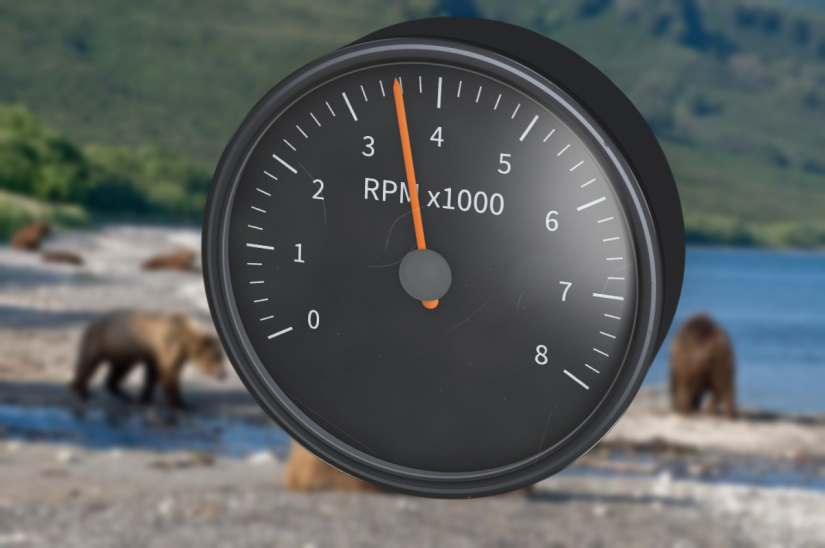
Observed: 3600 (rpm)
